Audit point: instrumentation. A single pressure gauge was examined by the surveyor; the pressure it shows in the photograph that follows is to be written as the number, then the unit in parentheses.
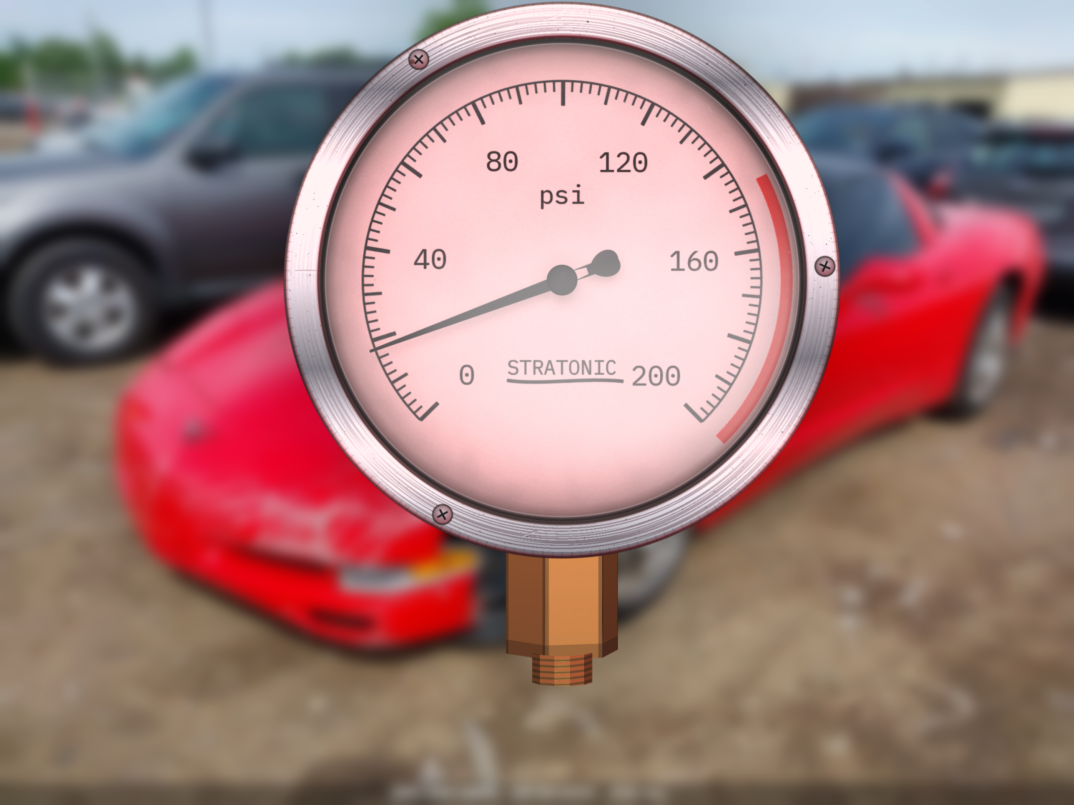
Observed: 18 (psi)
